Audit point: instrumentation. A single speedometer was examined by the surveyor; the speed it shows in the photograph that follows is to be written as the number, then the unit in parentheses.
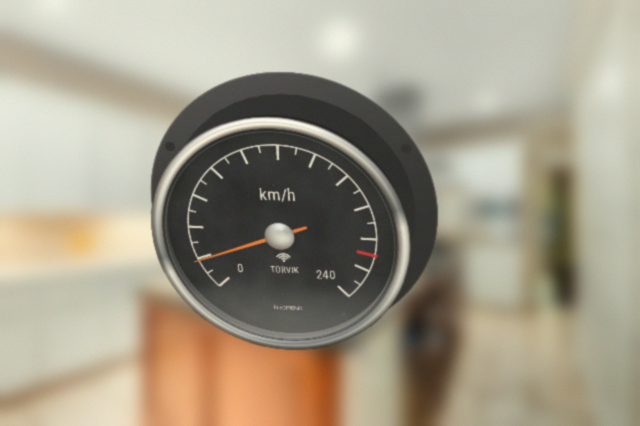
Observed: 20 (km/h)
